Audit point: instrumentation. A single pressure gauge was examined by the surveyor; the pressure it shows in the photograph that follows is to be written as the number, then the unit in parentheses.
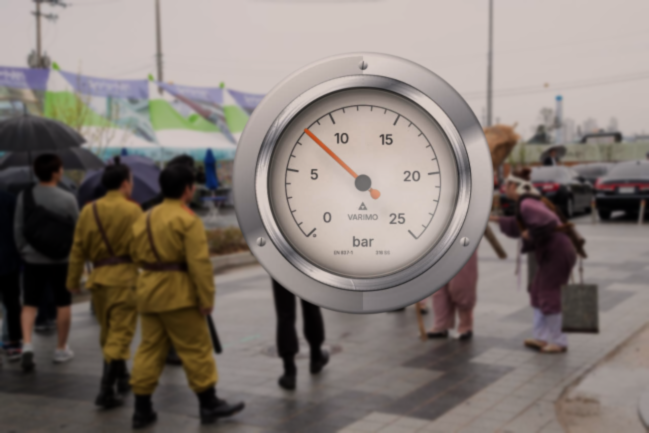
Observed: 8 (bar)
